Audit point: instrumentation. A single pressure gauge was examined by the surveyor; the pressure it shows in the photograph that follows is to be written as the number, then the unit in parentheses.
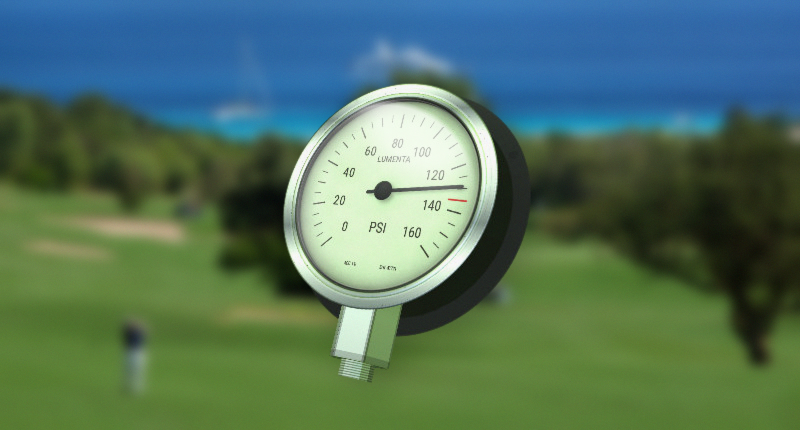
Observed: 130 (psi)
